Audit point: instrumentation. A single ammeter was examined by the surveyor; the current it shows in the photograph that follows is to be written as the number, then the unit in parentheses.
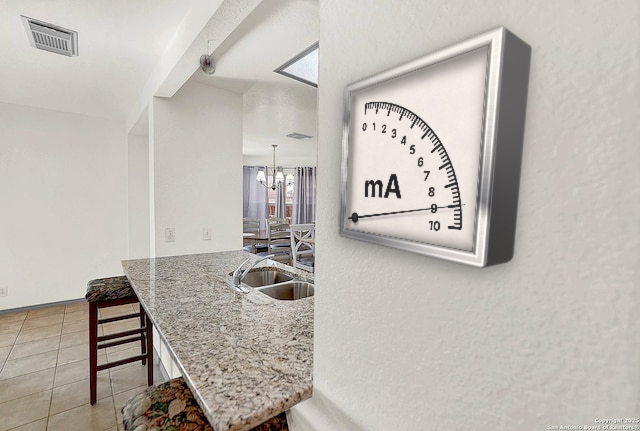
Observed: 9 (mA)
